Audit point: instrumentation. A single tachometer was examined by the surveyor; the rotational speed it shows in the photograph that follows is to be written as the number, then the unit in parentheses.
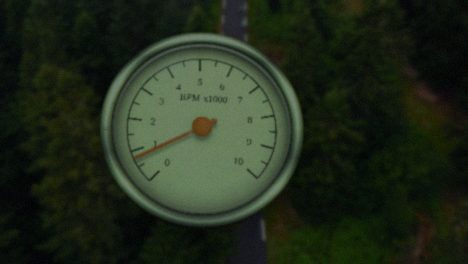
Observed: 750 (rpm)
